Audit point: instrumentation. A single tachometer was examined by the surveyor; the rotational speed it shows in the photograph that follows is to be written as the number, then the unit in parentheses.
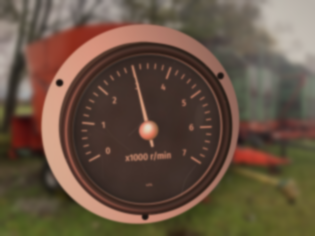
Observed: 3000 (rpm)
